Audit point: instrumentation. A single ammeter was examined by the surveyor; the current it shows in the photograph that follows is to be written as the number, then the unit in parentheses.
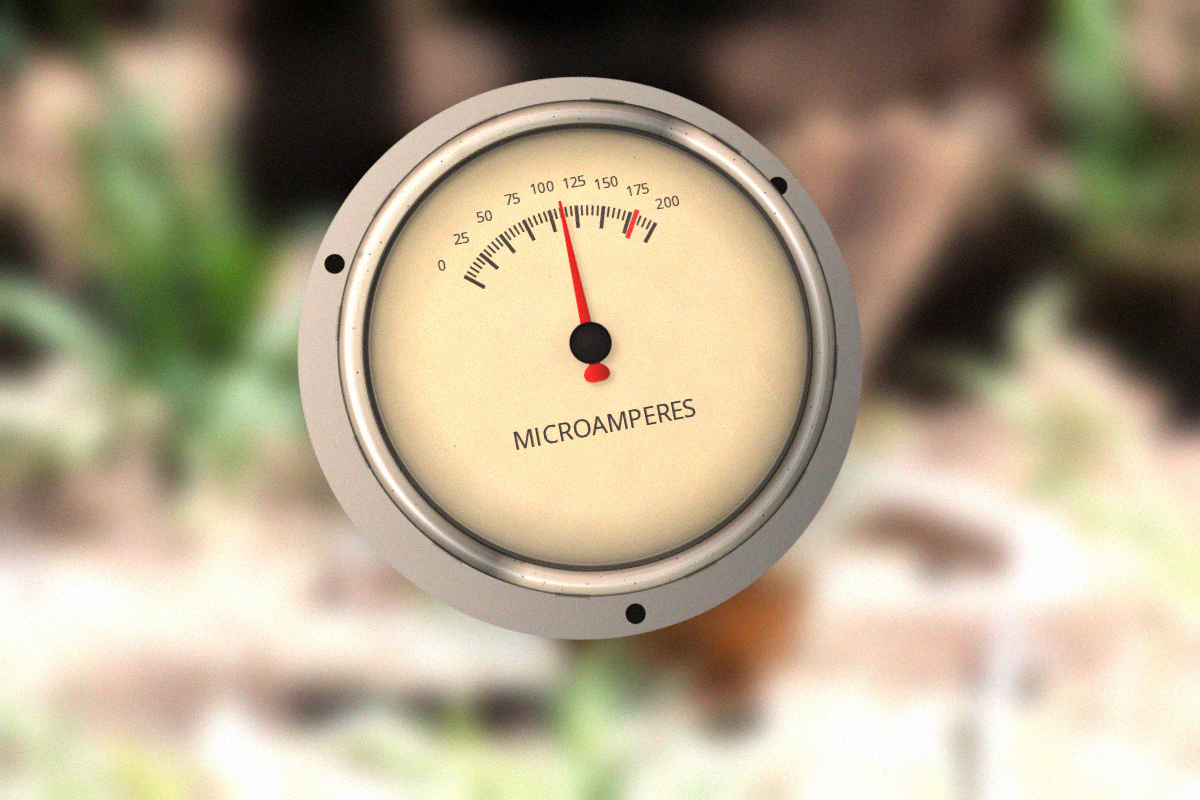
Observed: 110 (µA)
